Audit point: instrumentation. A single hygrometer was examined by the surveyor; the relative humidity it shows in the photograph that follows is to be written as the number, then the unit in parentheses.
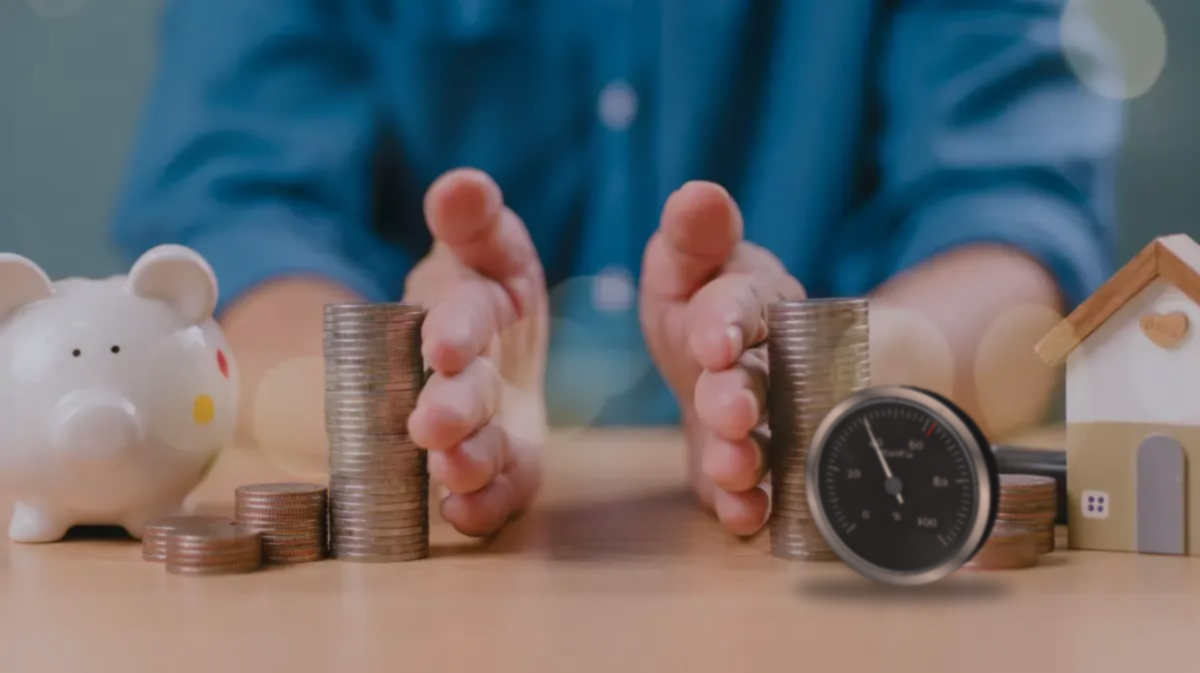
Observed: 40 (%)
